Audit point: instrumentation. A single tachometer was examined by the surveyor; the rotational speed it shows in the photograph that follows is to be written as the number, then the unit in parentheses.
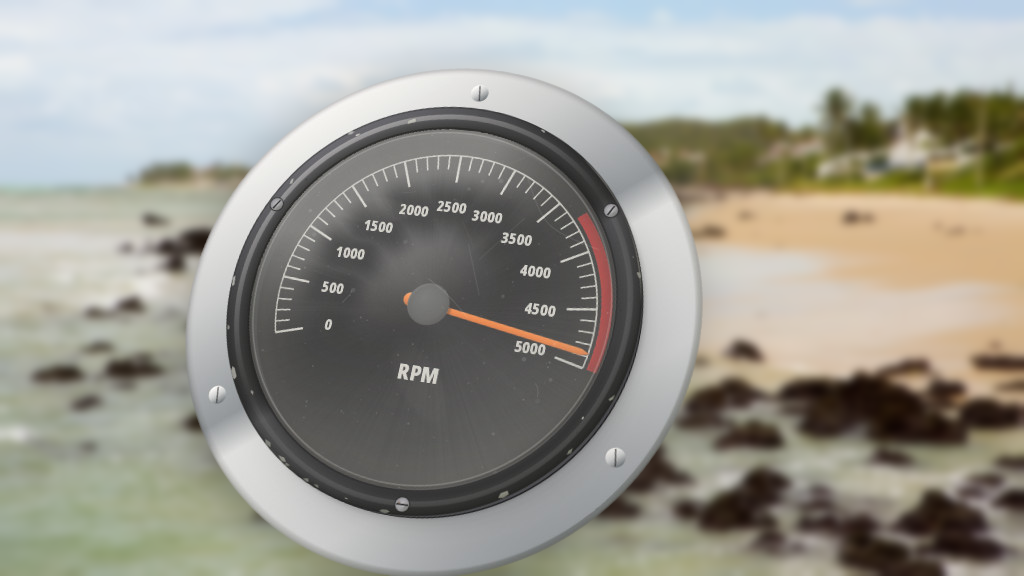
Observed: 4900 (rpm)
